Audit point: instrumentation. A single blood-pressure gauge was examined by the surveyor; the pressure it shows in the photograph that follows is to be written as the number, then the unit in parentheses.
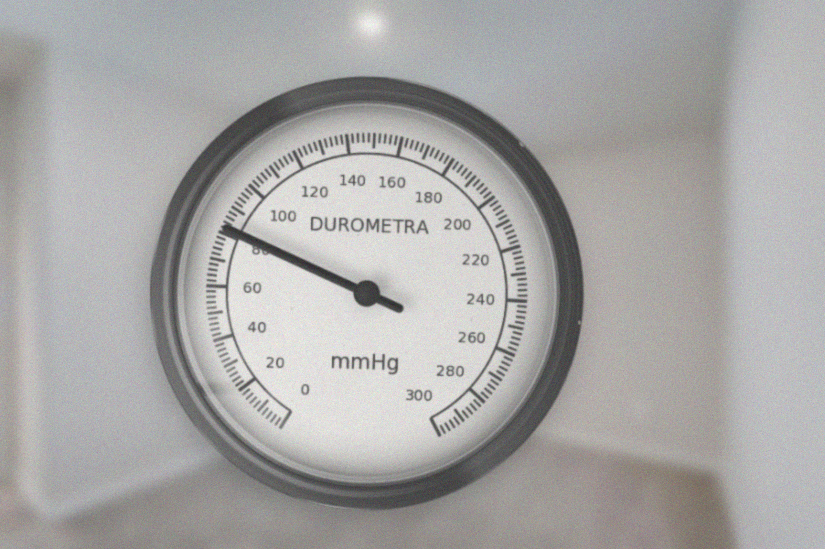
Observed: 82 (mmHg)
